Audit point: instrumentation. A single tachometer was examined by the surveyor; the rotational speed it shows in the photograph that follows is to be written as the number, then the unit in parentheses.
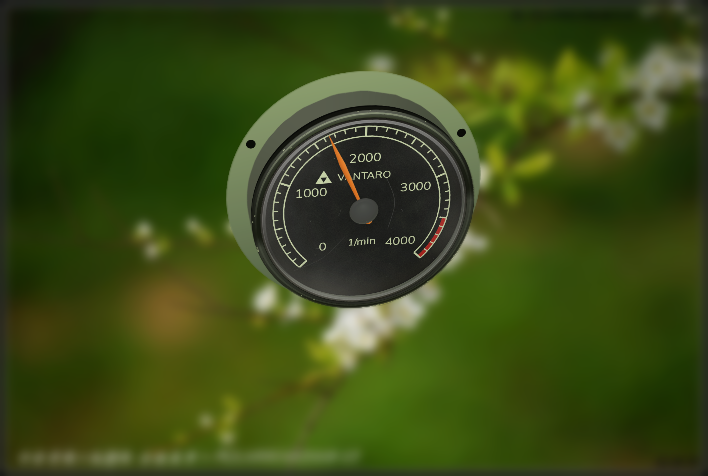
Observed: 1650 (rpm)
